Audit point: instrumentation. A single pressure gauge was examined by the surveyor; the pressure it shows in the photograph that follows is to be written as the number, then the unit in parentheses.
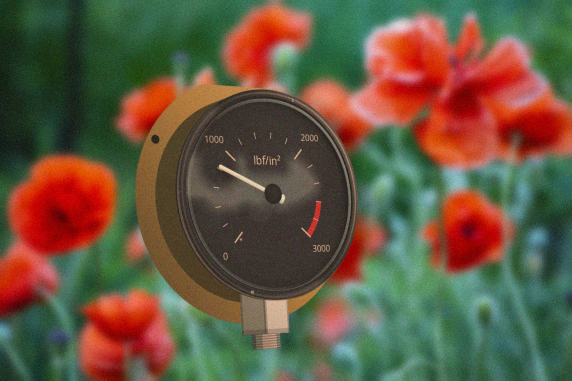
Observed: 800 (psi)
